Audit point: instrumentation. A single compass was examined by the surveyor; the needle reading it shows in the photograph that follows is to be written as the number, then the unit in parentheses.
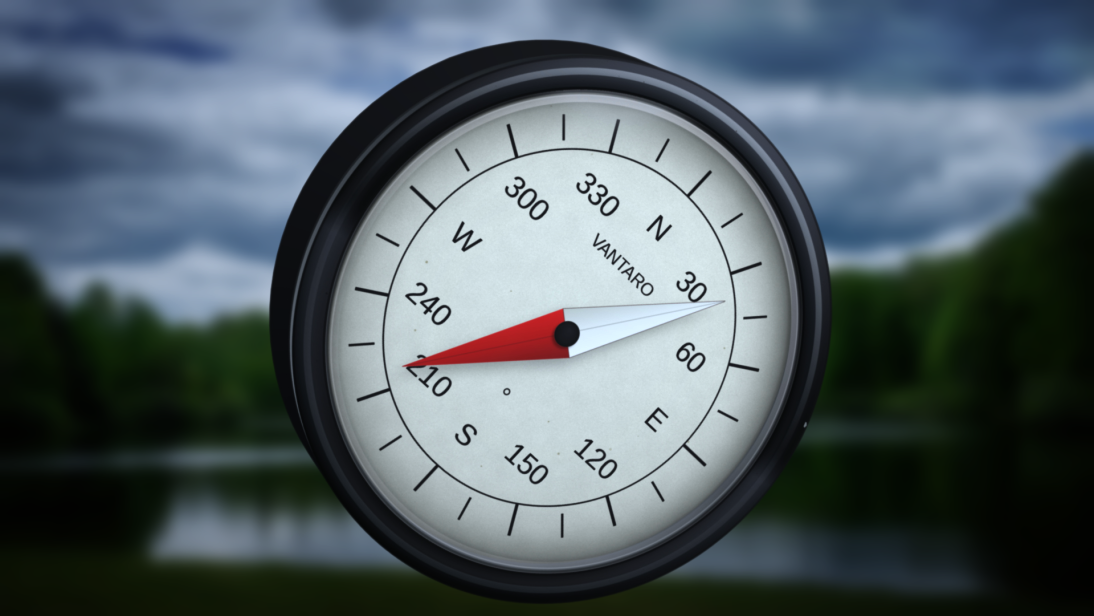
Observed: 217.5 (°)
